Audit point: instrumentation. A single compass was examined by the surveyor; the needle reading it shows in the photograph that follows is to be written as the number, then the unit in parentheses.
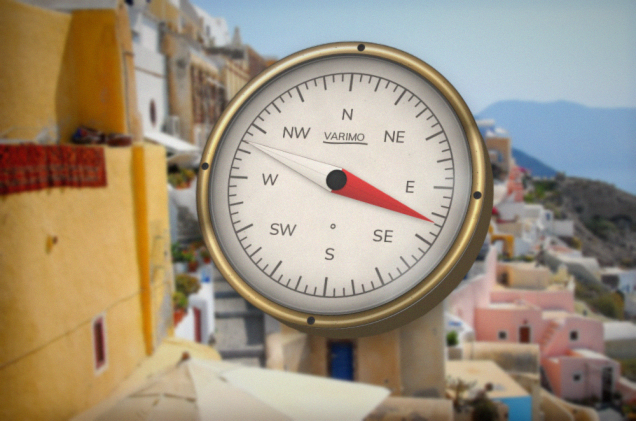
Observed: 110 (°)
